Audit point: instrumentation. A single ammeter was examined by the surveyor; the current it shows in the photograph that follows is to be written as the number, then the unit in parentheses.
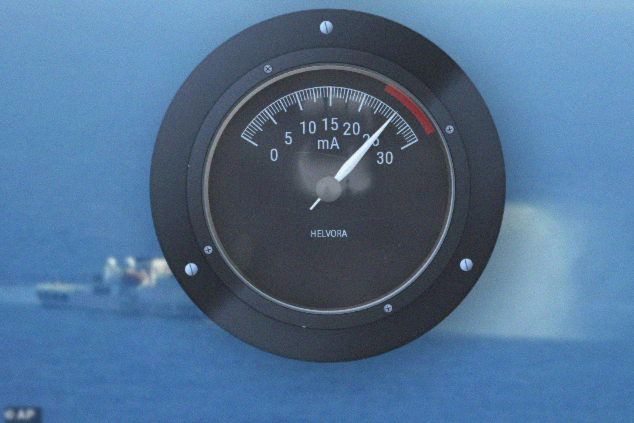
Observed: 25 (mA)
